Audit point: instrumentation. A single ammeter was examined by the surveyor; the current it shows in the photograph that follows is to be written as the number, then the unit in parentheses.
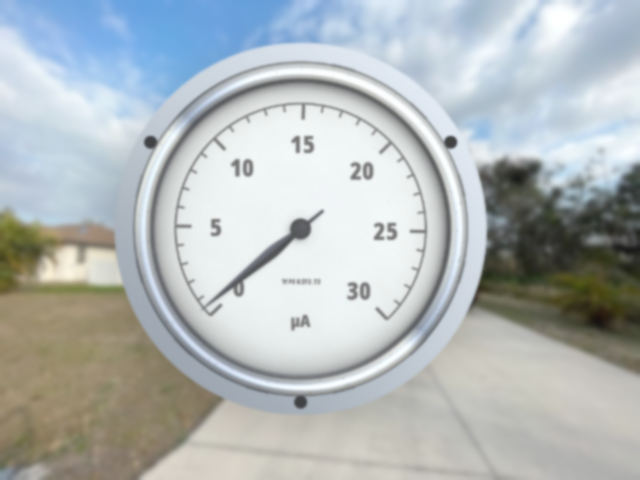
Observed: 0.5 (µA)
